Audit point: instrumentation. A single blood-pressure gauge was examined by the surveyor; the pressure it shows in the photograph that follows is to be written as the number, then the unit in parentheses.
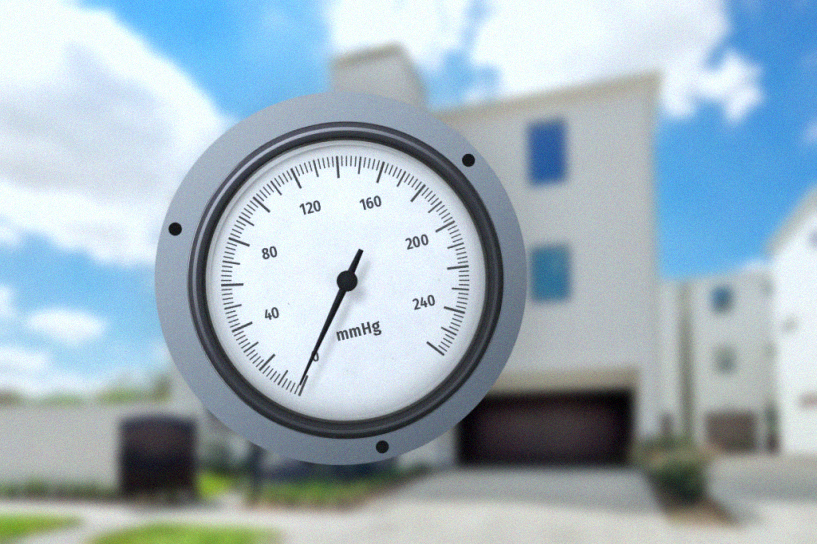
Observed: 2 (mmHg)
